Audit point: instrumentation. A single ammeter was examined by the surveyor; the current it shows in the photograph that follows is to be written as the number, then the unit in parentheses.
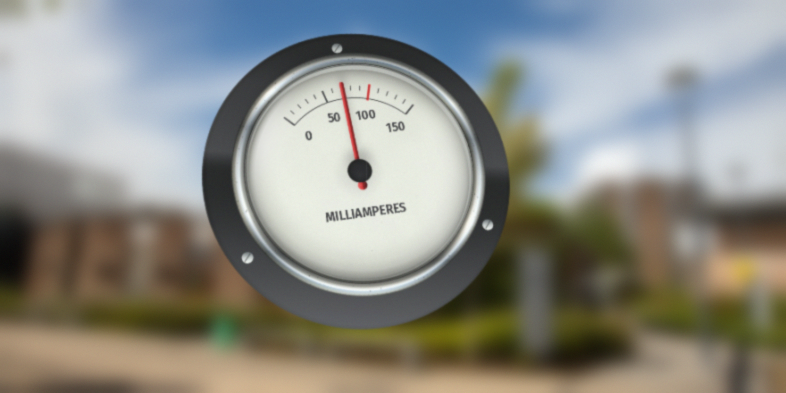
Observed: 70 (mA)
